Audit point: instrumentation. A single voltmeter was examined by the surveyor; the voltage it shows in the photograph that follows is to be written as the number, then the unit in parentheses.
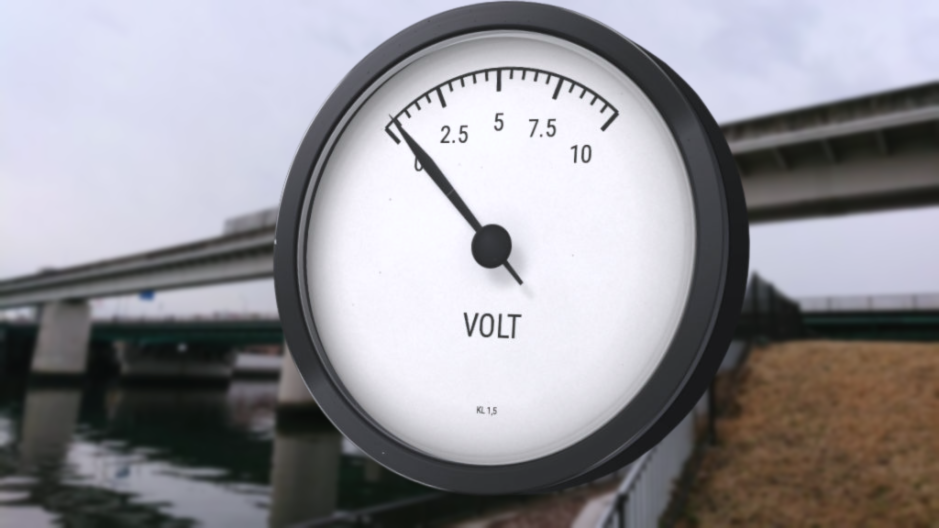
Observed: 0.5 (V)
